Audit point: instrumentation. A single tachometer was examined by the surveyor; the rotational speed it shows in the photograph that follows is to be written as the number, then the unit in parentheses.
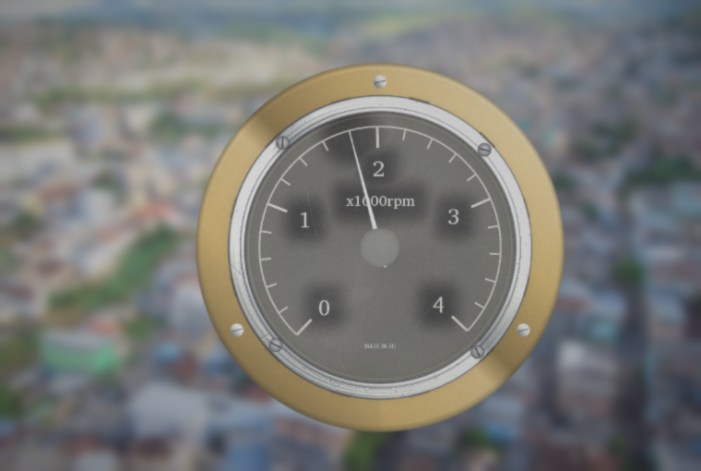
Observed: 1800 (rpm)
